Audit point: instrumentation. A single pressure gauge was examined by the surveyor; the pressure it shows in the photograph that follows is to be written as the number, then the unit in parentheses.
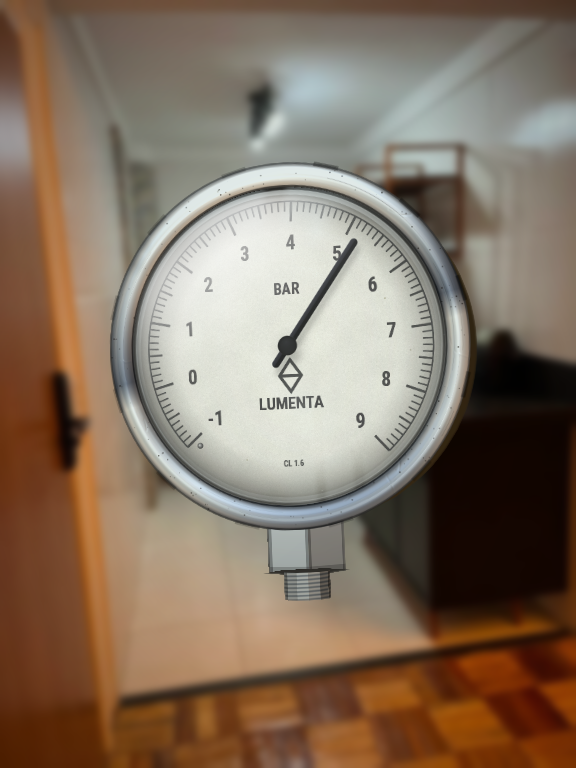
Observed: 5.2 (bar)
